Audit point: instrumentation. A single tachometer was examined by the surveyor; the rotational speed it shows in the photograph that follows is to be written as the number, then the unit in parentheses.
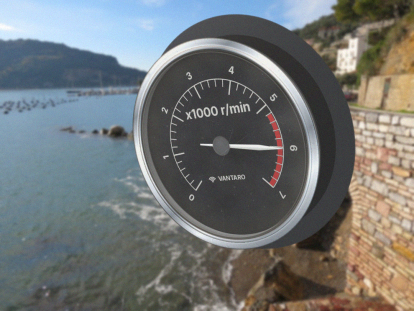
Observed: 6000 (rpm)
